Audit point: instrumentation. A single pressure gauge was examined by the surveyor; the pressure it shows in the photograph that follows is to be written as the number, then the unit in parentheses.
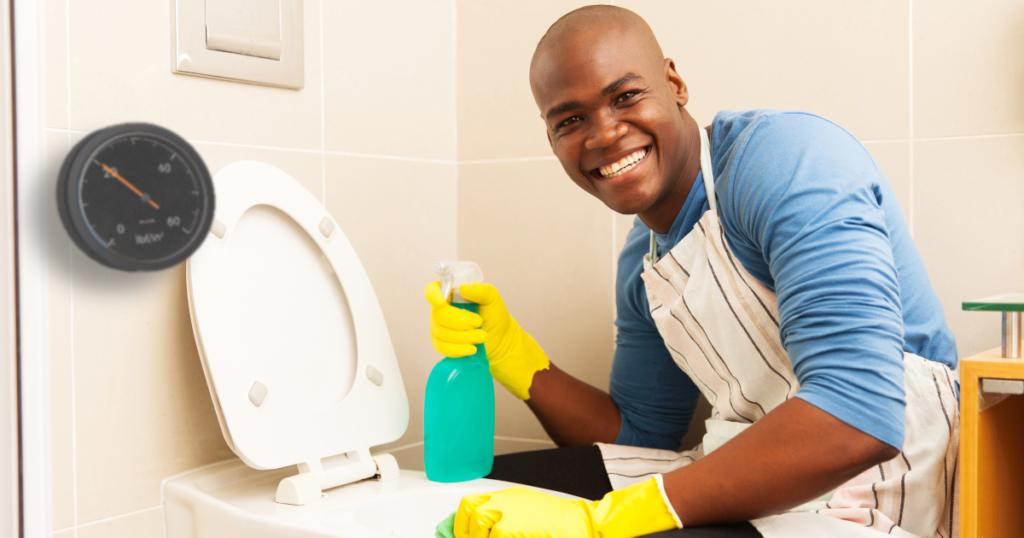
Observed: 20 (psi)
